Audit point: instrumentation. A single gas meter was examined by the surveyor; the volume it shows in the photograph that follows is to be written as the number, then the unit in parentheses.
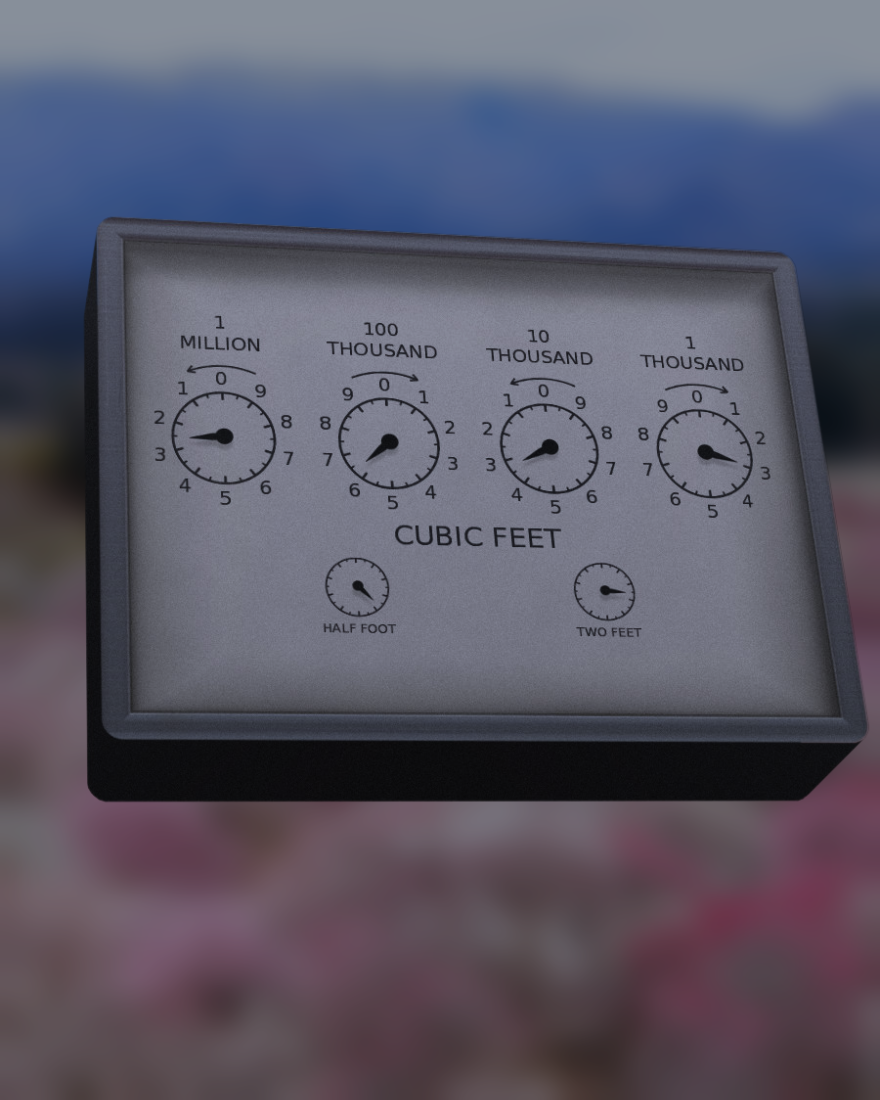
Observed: 263300 (ft³)
